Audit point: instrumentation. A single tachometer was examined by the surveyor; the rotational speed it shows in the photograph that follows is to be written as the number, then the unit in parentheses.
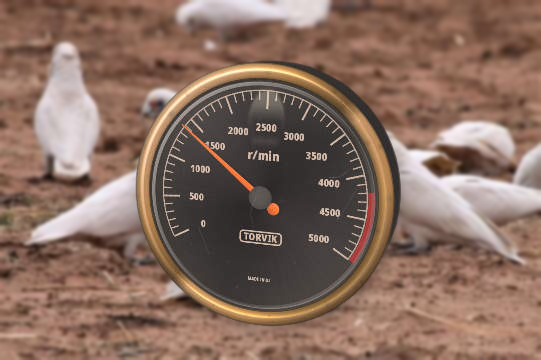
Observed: 1400 (rpm)
